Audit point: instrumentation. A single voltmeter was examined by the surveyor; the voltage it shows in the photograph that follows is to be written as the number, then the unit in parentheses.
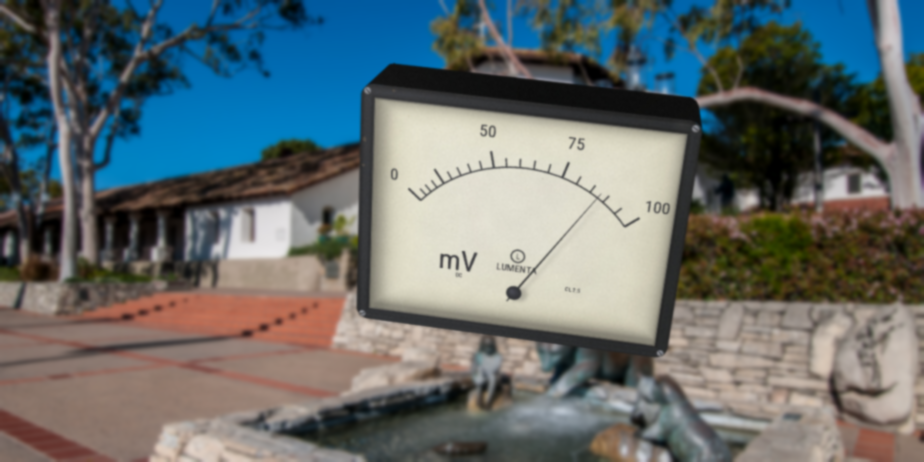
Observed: 87.5 (mV)
